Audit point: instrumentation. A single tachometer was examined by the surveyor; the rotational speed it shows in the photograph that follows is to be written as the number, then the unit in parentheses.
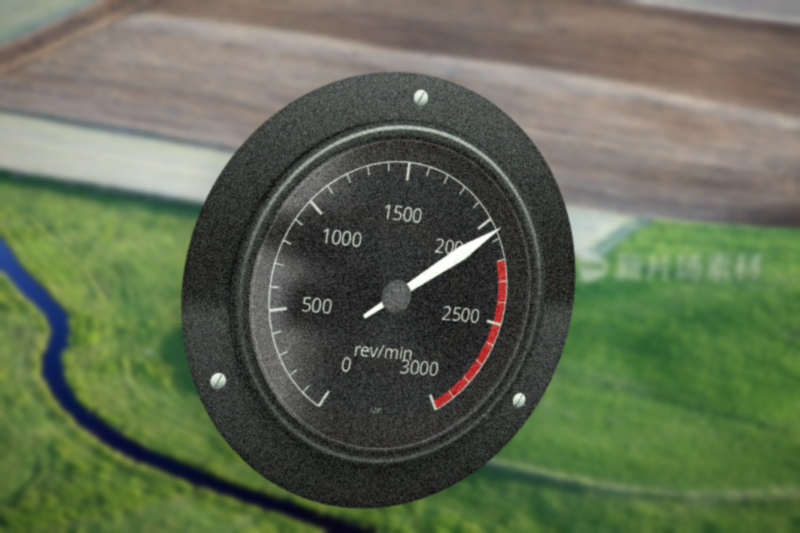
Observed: 2050 (rpm)
